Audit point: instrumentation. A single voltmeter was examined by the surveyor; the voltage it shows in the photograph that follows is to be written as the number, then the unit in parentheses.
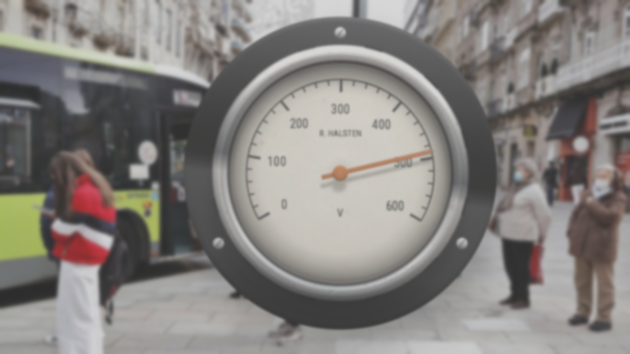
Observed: 490 (V)
